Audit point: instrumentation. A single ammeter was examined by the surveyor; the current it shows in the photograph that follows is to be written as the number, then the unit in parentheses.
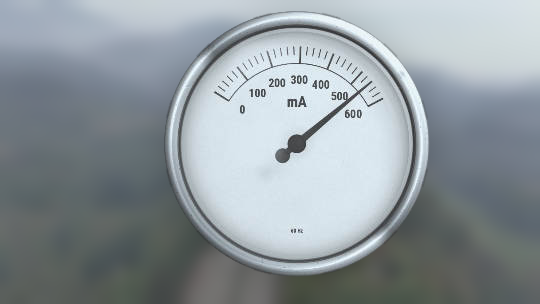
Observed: 540 (mA)
